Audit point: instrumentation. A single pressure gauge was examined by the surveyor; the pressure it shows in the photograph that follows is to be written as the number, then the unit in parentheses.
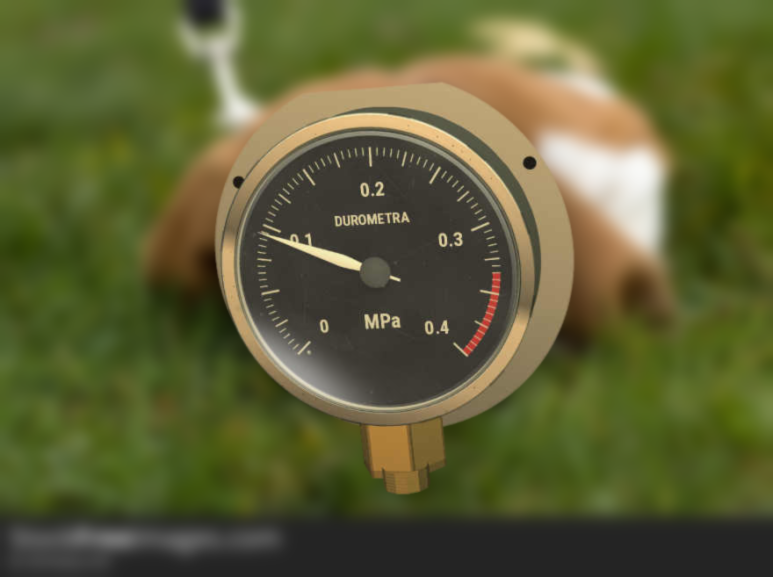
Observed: 0.095 (MPa)
